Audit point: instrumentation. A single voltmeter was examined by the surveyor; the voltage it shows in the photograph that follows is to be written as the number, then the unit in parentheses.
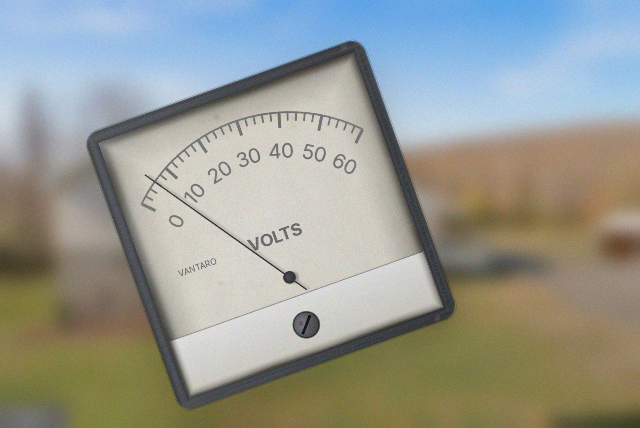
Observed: 6 (V)
